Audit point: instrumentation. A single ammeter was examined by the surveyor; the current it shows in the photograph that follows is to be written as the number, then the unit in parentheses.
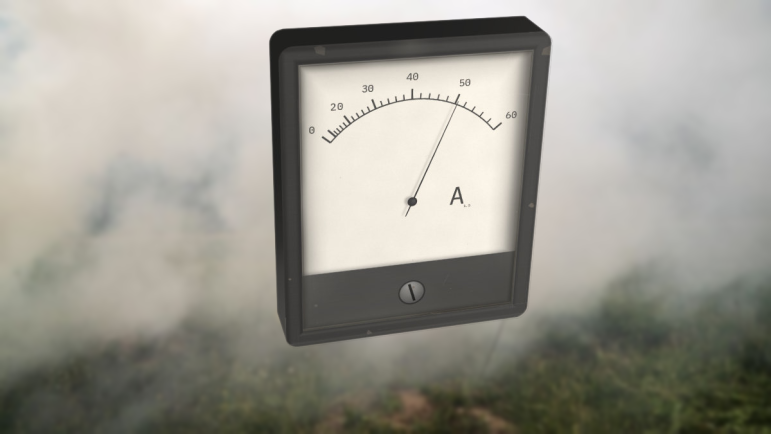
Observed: 50 (A)
